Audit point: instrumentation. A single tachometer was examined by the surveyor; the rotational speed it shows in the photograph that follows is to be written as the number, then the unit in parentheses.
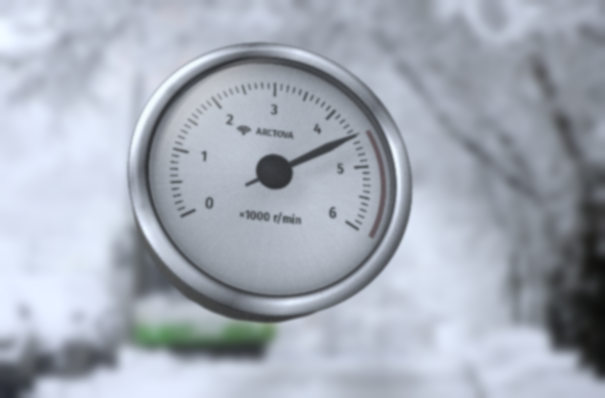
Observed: 4500 (rpm)
